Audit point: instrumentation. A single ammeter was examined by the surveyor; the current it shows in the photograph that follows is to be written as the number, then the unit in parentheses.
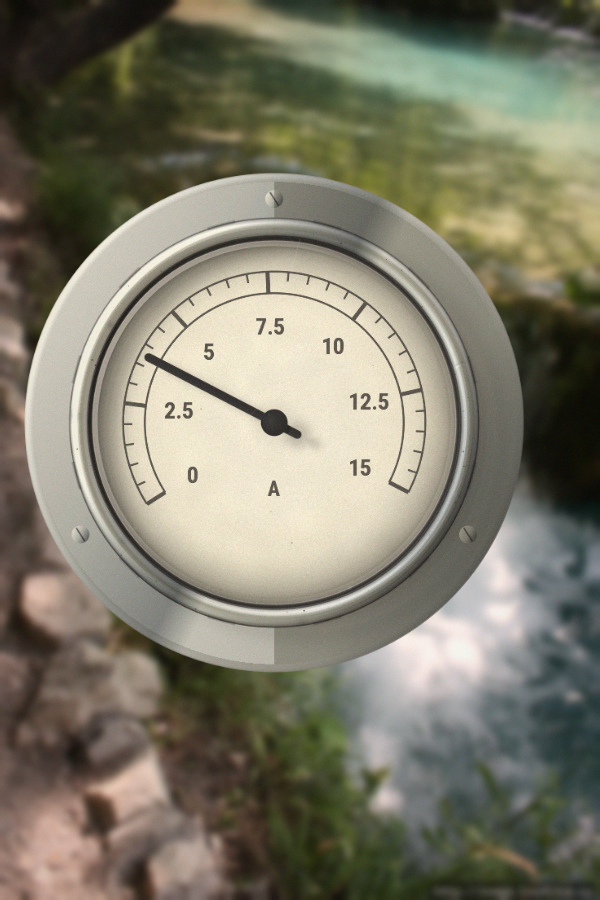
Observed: 3.75 (A)
